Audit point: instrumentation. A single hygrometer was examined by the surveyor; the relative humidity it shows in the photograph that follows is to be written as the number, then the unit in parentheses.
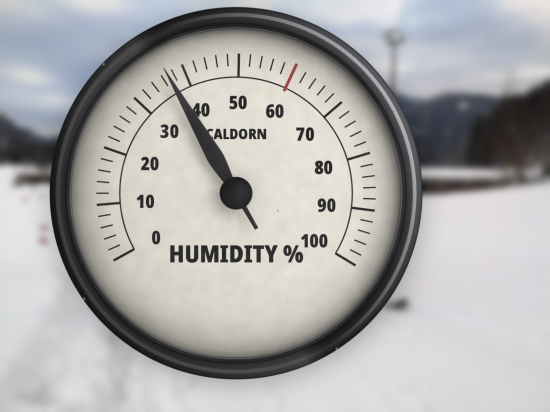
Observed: 37 (%)
